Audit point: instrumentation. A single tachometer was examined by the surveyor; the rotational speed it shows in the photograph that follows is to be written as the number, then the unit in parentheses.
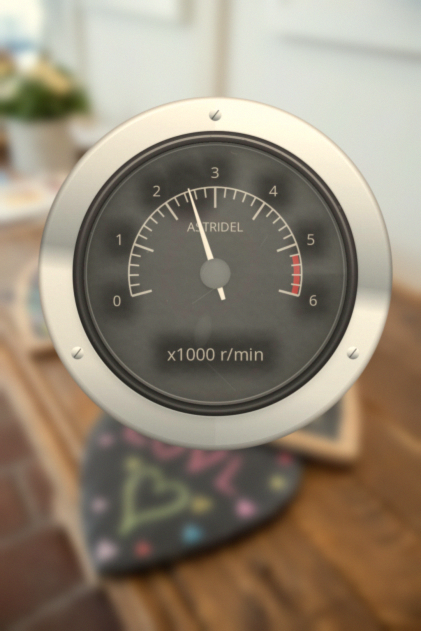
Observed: 2500 (rpm)
